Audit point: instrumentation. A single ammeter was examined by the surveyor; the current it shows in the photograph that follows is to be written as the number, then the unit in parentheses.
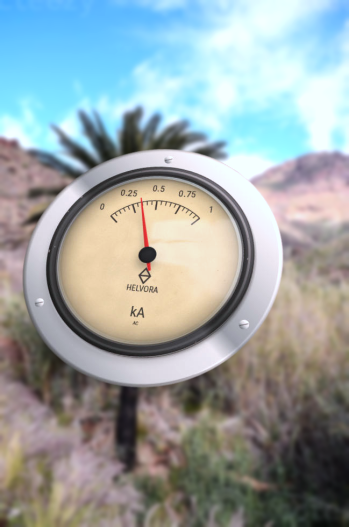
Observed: 0.35 (kA)
